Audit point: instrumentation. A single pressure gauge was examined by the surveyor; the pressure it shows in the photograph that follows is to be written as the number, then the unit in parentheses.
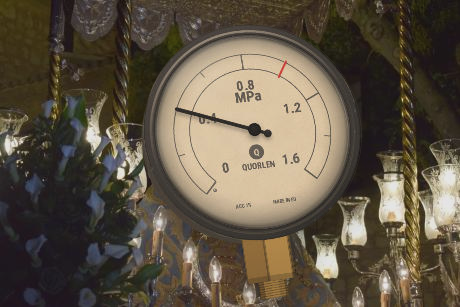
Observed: 0.4 (MPa)
